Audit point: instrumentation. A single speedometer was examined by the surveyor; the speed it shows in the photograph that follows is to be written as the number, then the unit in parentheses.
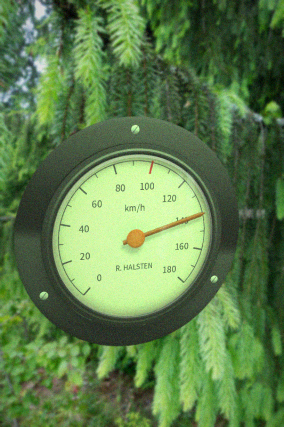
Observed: 140 (km/h)
